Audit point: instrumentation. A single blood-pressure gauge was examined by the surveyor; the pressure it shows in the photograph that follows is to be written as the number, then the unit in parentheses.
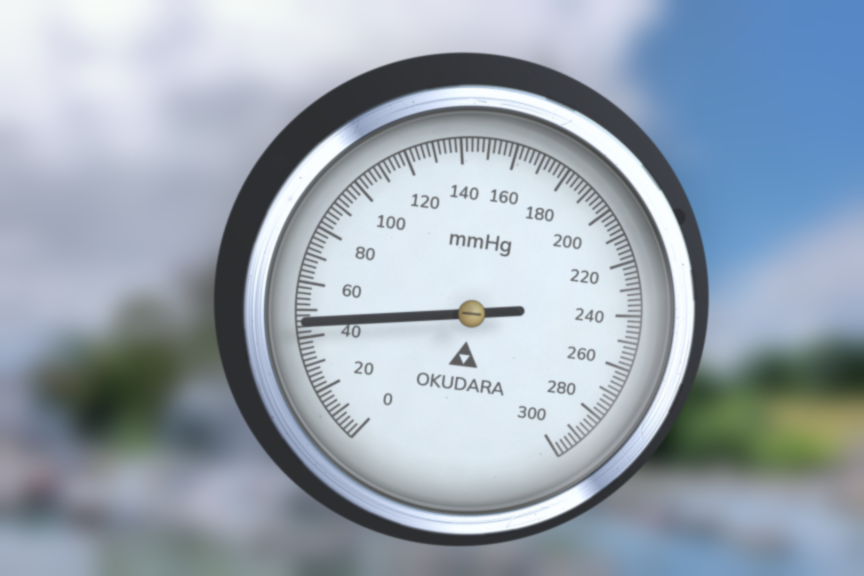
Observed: 46 (mmHg)
